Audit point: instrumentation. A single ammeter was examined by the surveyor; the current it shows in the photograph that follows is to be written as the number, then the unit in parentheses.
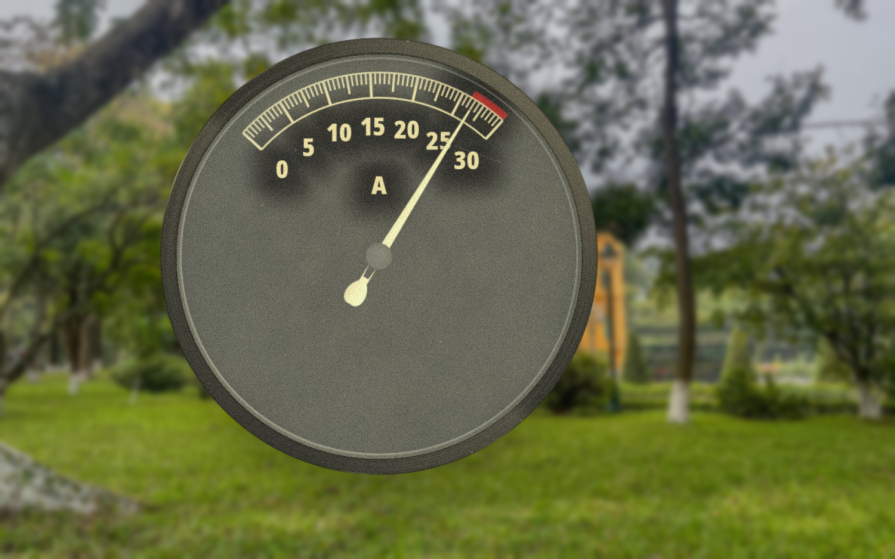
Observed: 26.5 (A)
